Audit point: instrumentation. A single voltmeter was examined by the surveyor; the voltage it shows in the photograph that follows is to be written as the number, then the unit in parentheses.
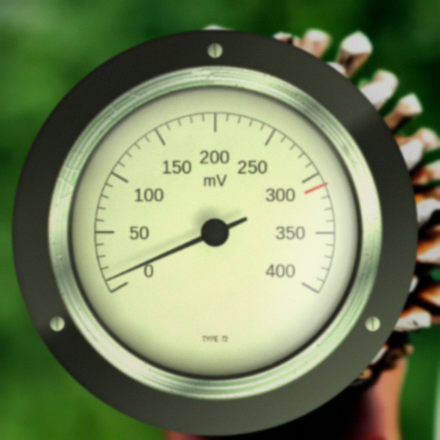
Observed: 10 (mV)
